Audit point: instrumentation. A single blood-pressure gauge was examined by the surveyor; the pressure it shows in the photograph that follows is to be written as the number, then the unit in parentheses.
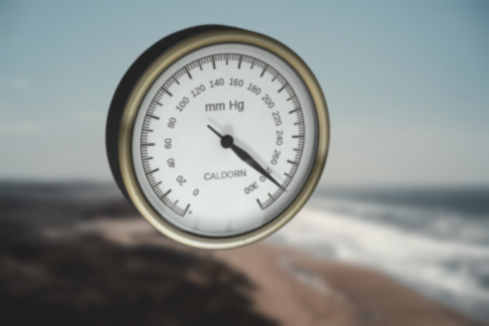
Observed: 280 (mmHg)
